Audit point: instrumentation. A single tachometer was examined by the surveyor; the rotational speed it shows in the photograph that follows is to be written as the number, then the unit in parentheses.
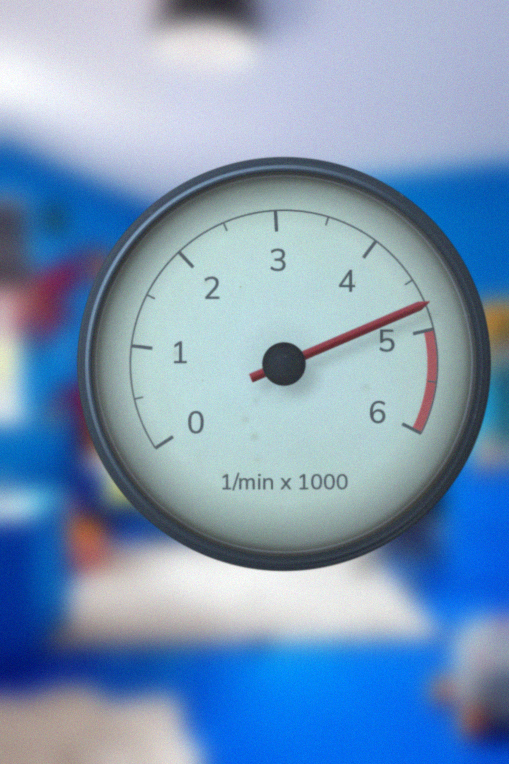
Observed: 4750 (rpm)
